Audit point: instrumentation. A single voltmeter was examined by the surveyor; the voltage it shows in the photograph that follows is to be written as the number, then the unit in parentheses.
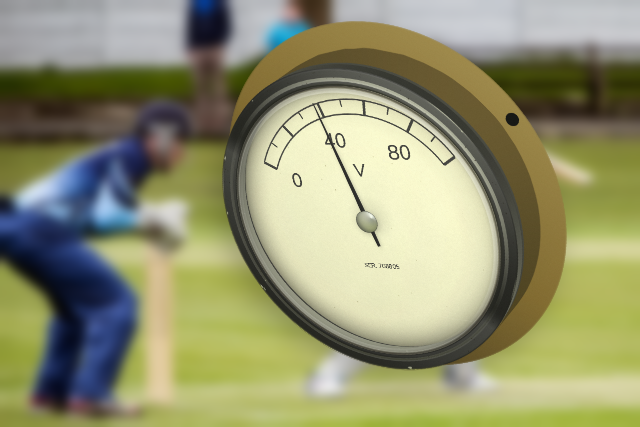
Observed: 40 (V)
